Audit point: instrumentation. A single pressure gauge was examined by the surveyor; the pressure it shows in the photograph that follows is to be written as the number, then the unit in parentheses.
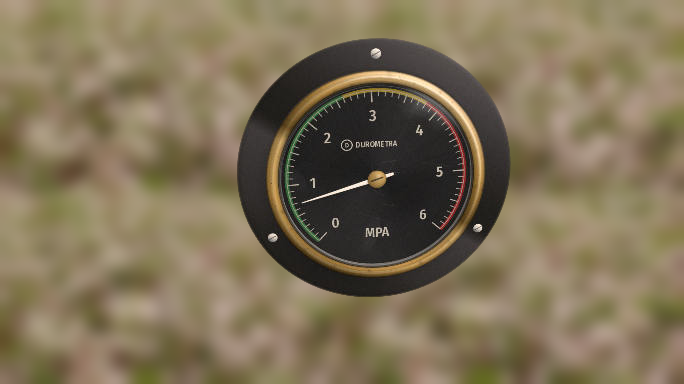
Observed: 0.7 (MPa)
